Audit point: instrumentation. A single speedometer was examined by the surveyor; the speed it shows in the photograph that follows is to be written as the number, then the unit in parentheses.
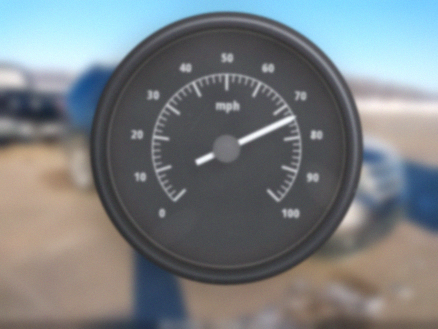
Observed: 74 (mph)
